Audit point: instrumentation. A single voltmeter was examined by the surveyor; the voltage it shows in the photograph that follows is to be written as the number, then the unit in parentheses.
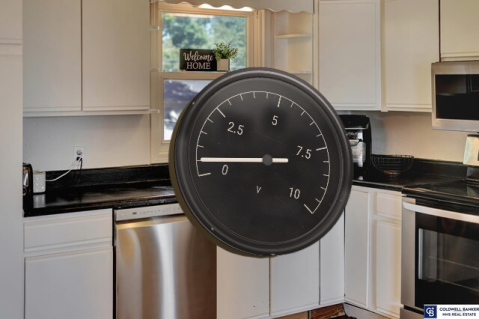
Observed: 0.5 (V)
